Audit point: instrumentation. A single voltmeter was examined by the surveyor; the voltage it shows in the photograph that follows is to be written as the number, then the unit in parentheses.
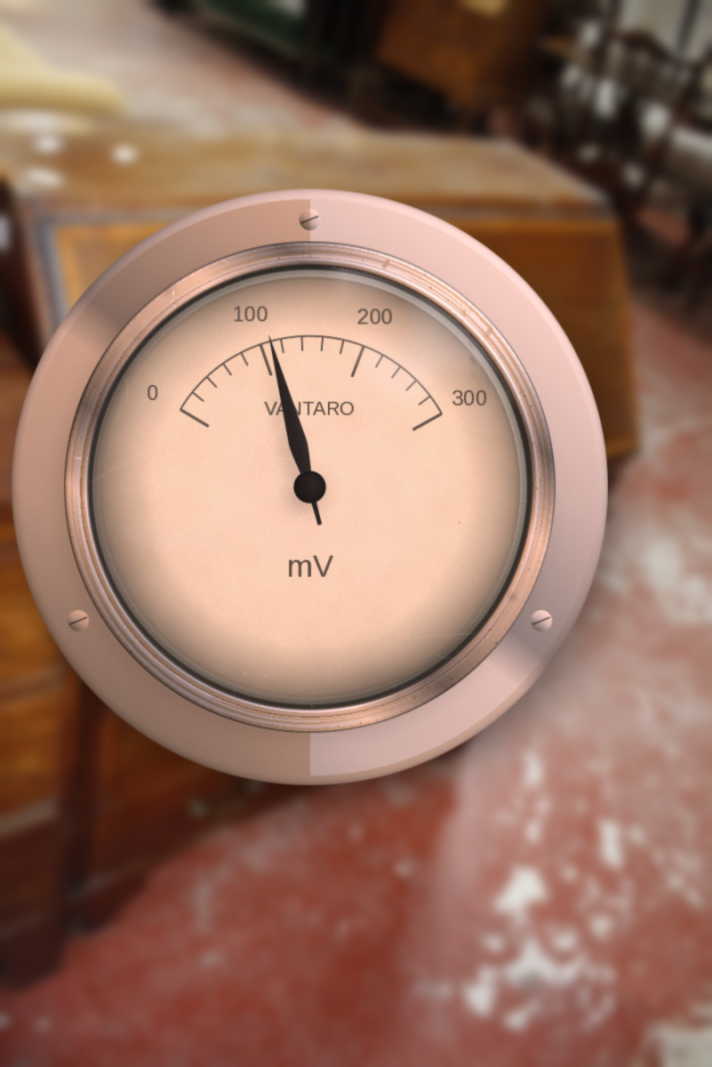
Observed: 110 (mV)
